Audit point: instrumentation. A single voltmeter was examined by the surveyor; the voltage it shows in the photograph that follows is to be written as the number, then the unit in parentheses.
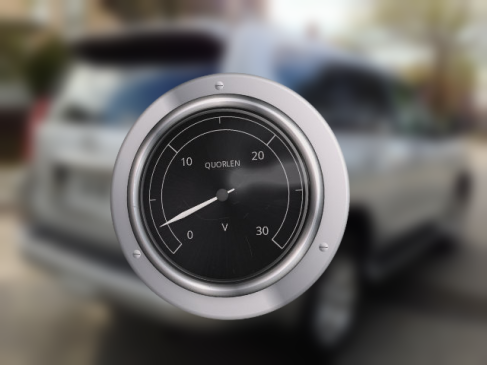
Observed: 2.5 (V)
